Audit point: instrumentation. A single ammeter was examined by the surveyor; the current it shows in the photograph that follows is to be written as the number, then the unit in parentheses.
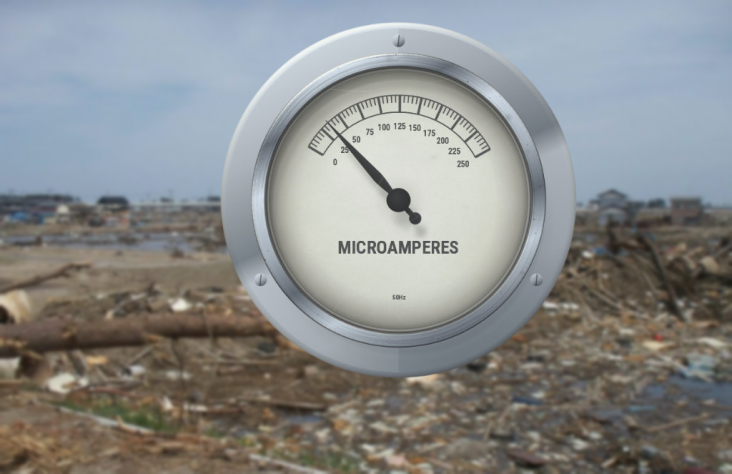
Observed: 35 (µA)
